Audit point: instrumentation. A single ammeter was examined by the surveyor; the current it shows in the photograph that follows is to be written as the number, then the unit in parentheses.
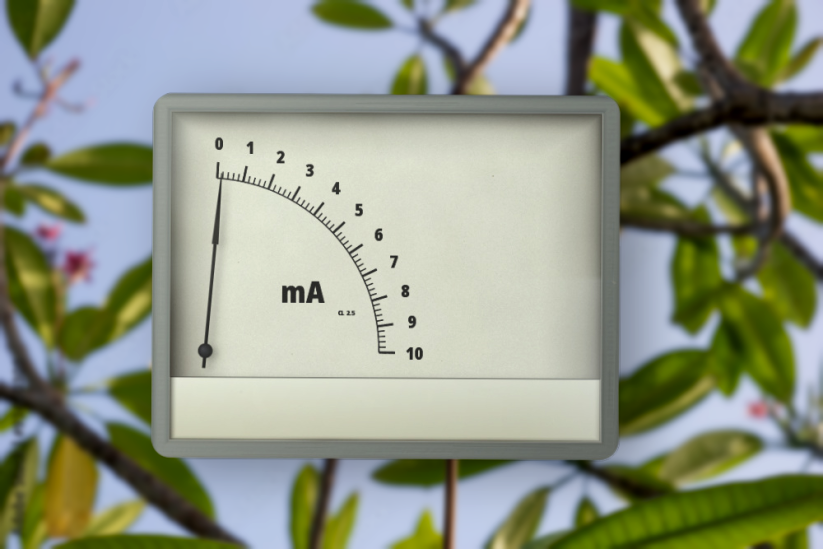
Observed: 0.2 (mA)
